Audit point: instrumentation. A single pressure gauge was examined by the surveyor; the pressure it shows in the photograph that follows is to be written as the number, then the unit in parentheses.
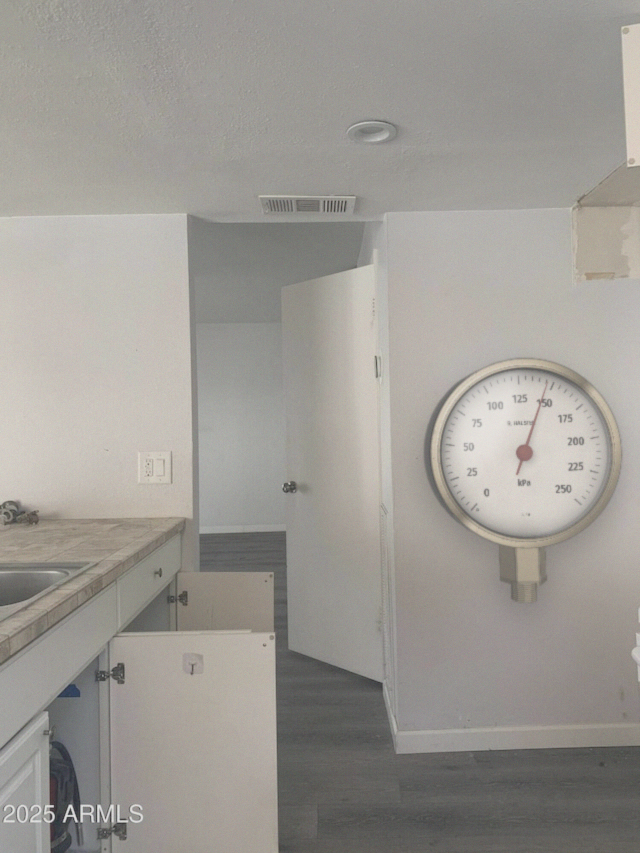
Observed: 145 (kPa)
